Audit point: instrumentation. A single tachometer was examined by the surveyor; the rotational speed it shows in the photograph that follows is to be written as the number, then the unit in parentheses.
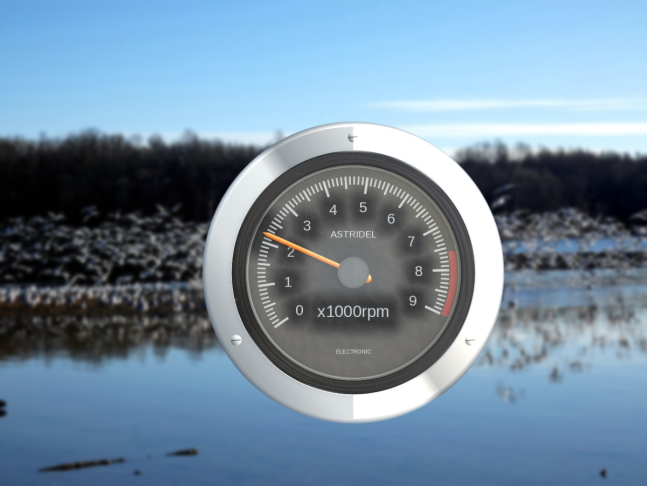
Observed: 2200 (rpm)
